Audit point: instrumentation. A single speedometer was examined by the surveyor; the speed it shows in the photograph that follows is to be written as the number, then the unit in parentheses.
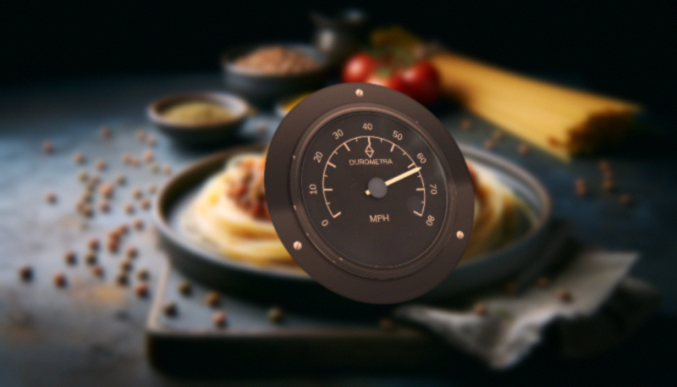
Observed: 62.5 (mph)
